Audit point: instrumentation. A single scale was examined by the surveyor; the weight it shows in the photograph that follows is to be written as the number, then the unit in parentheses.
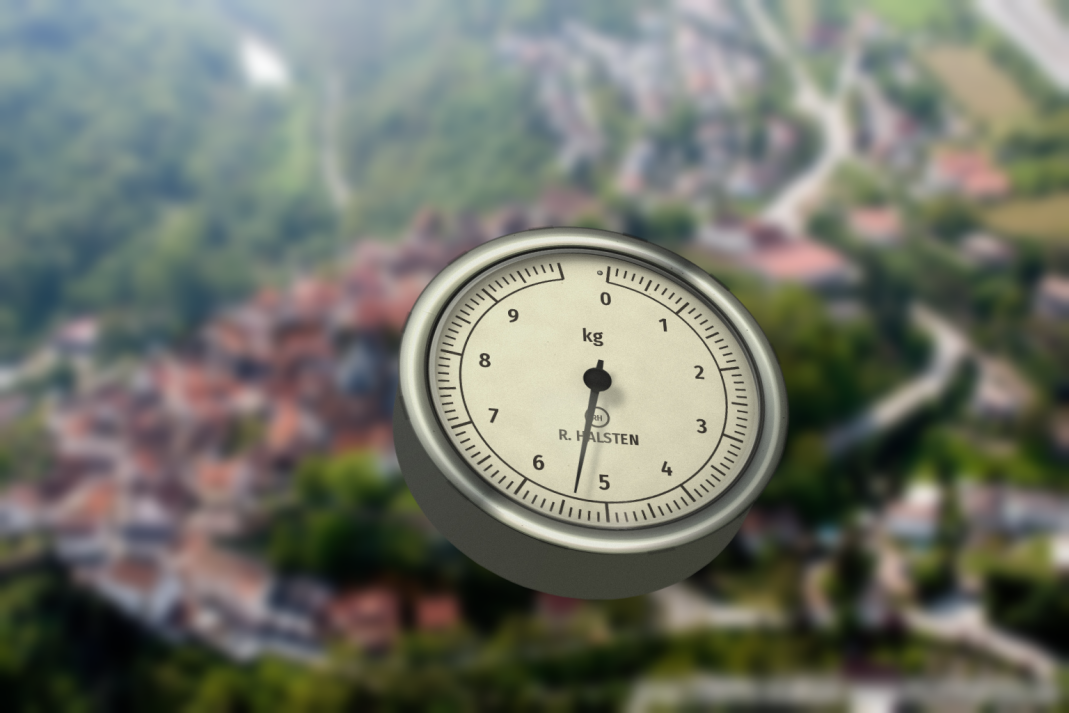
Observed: 5.4 (kg)
